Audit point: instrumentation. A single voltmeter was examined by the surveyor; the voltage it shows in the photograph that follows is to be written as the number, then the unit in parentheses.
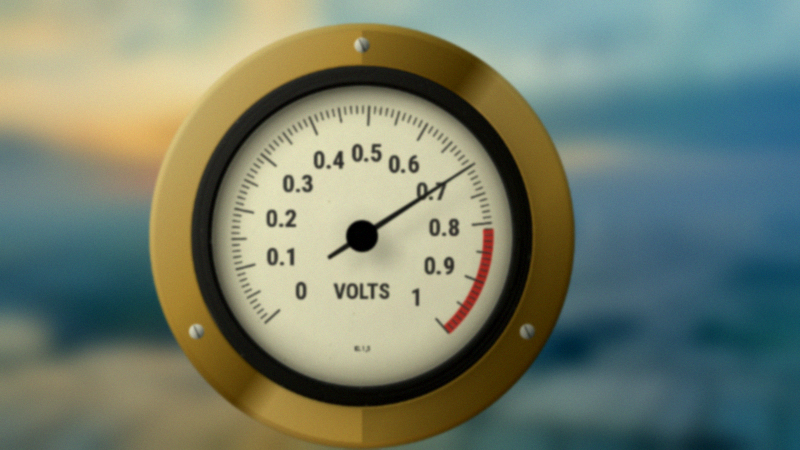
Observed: 0.7 (V)
